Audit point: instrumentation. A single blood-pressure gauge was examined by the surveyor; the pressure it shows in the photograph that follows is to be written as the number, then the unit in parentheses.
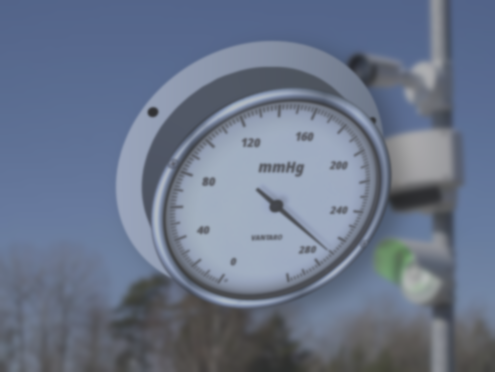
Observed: 270 (mmHg)
